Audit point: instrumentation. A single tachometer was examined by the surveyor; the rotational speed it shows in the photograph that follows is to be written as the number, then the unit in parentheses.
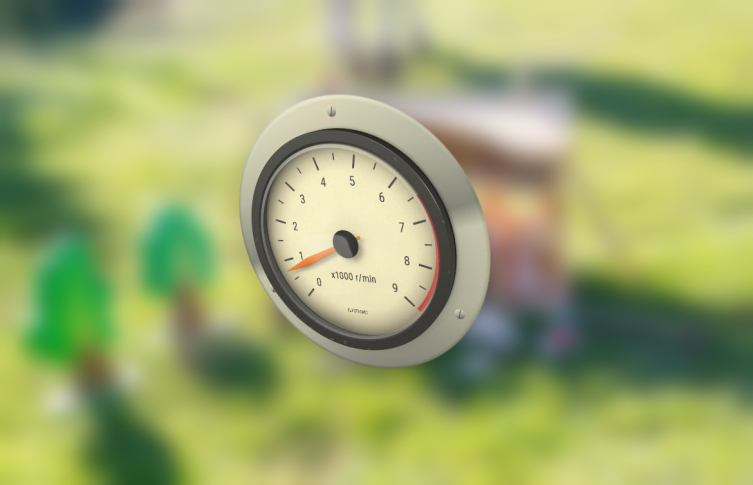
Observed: 750 (rpm)
